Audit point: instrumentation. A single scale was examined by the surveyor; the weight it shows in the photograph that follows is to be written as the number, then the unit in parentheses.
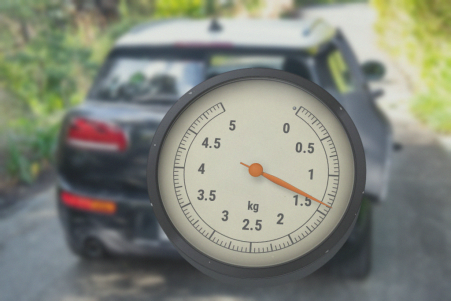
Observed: 1.4 (kg)
